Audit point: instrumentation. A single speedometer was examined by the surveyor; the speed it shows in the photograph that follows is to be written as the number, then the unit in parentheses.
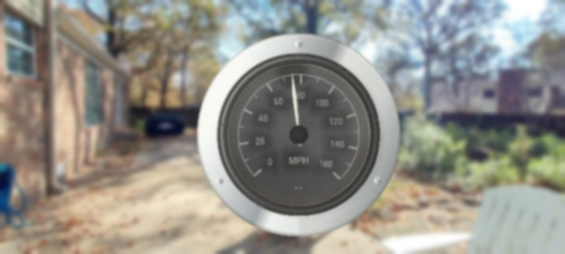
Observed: 75 (mph)
